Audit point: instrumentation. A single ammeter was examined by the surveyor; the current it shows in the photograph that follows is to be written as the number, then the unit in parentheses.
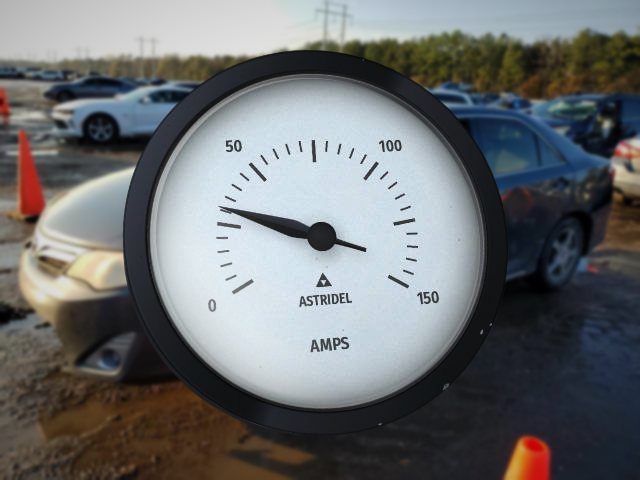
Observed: 30 (A)
